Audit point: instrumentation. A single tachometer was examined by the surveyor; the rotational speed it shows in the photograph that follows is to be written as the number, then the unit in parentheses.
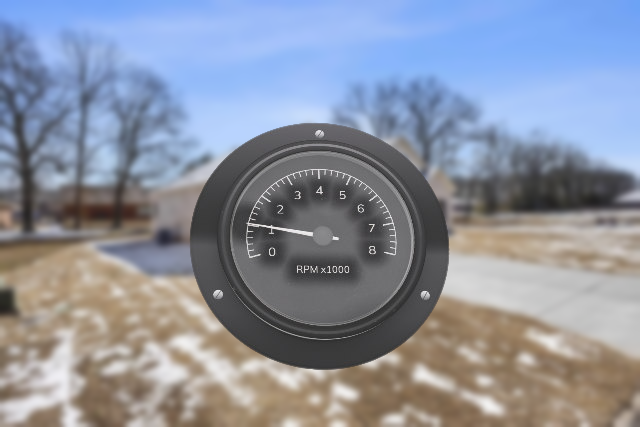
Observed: 1000 (rpm)
